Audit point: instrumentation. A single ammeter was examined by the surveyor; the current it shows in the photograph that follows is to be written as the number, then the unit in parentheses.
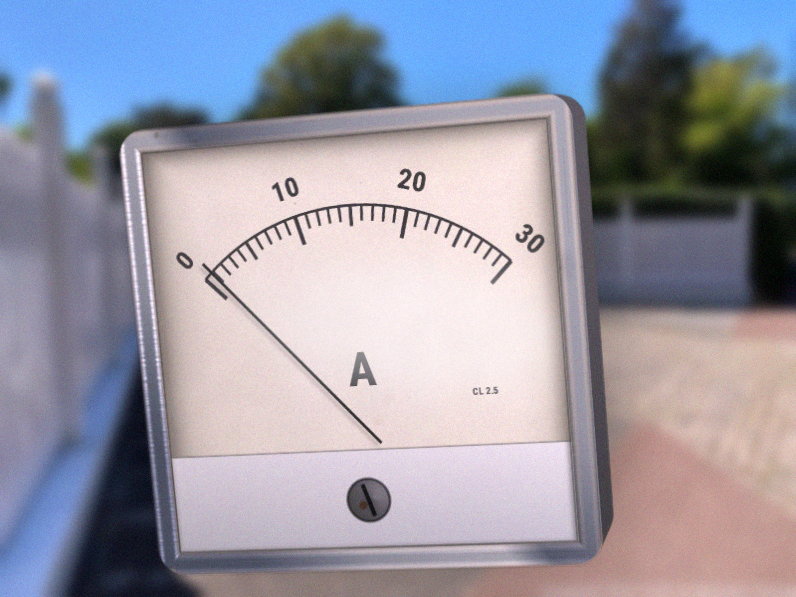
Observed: 1 (A)
